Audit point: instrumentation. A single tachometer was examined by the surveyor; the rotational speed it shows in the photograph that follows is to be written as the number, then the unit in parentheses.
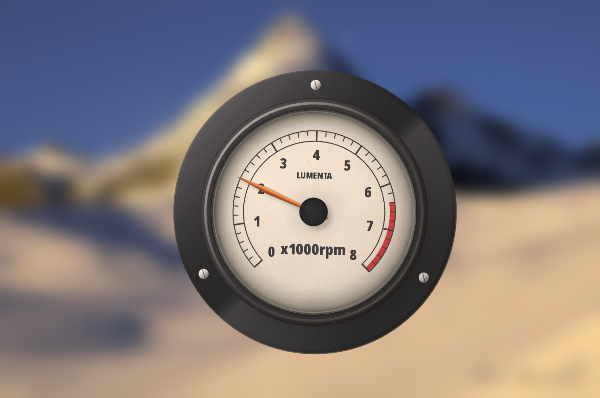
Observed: 2000 (rpm)
